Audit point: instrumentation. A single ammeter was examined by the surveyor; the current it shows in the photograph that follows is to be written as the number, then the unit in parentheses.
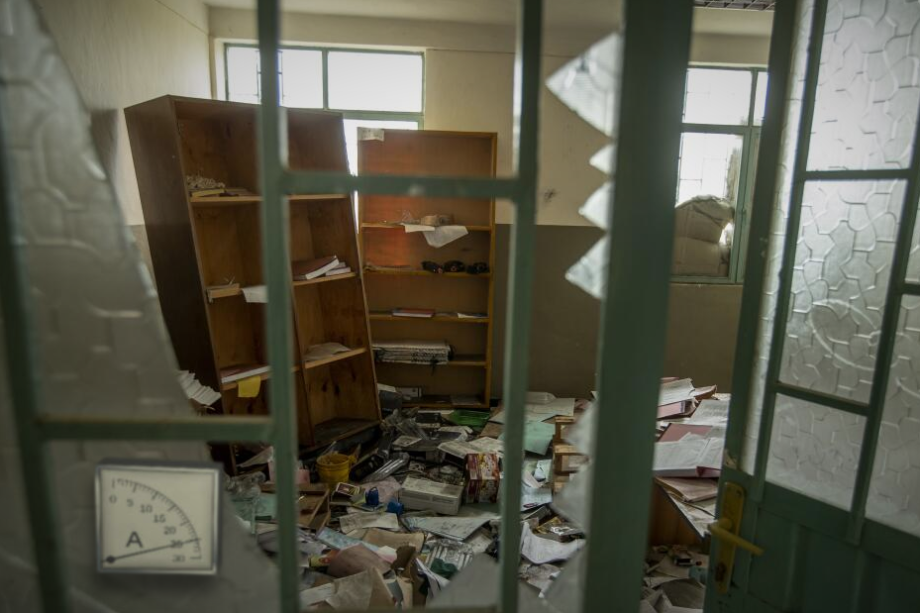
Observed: 25 (A)
